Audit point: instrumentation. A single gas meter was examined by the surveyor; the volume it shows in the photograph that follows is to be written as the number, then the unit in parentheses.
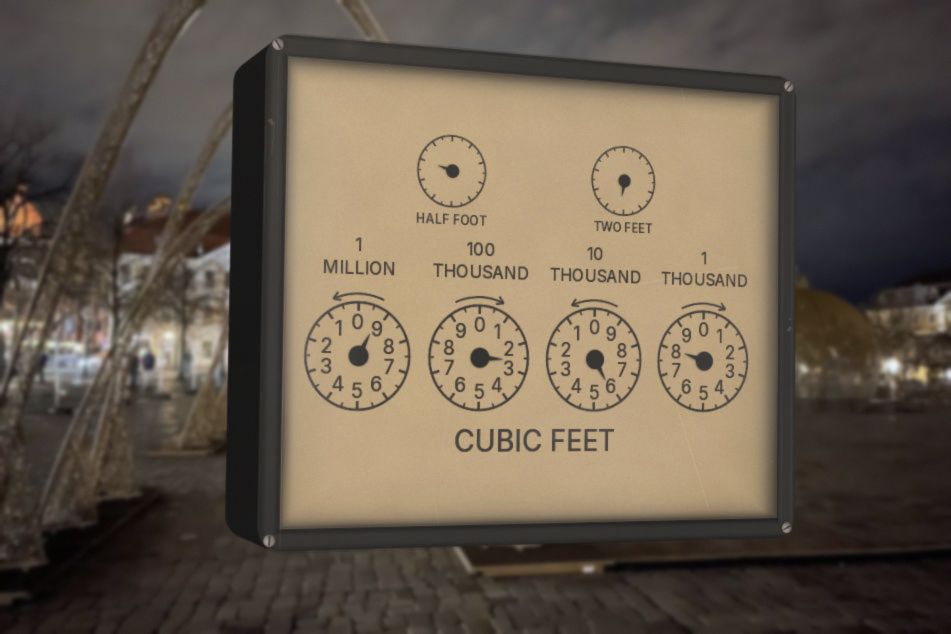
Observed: 925800 (ft³)
